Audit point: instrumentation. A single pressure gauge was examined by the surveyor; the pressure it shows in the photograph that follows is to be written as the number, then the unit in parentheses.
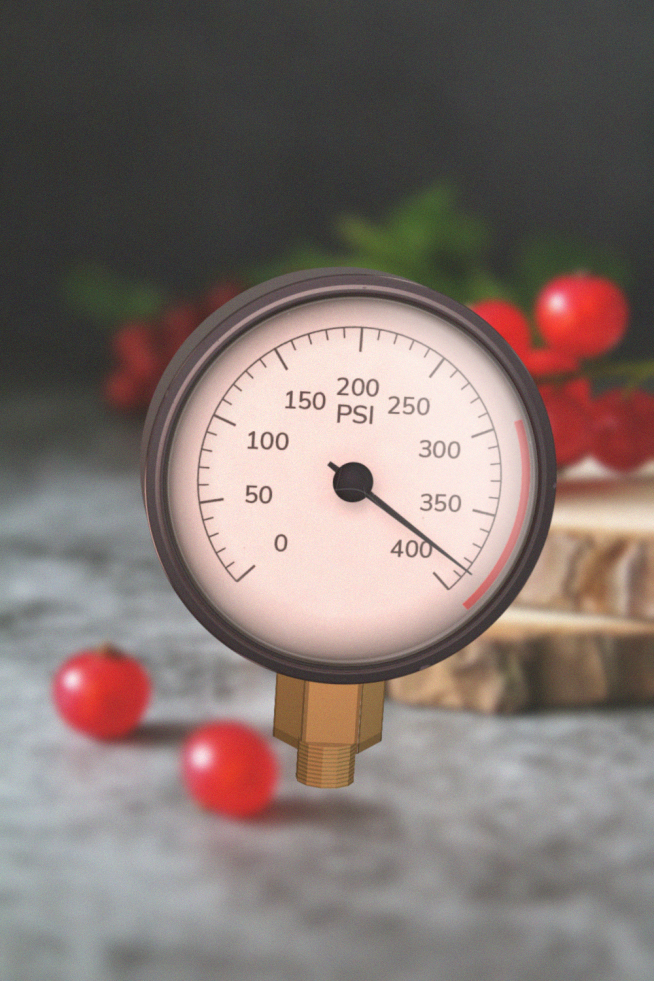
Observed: 385 (psi)
